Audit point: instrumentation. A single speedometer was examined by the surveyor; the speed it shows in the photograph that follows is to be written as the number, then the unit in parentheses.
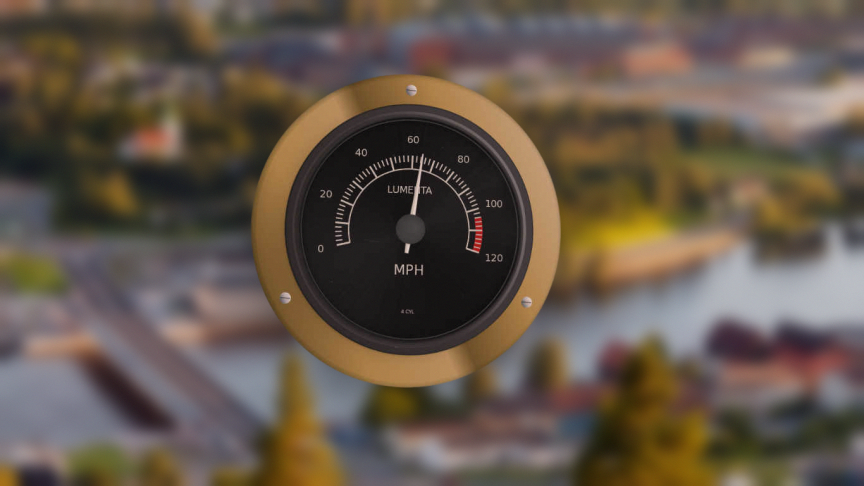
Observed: 64 (mph)
